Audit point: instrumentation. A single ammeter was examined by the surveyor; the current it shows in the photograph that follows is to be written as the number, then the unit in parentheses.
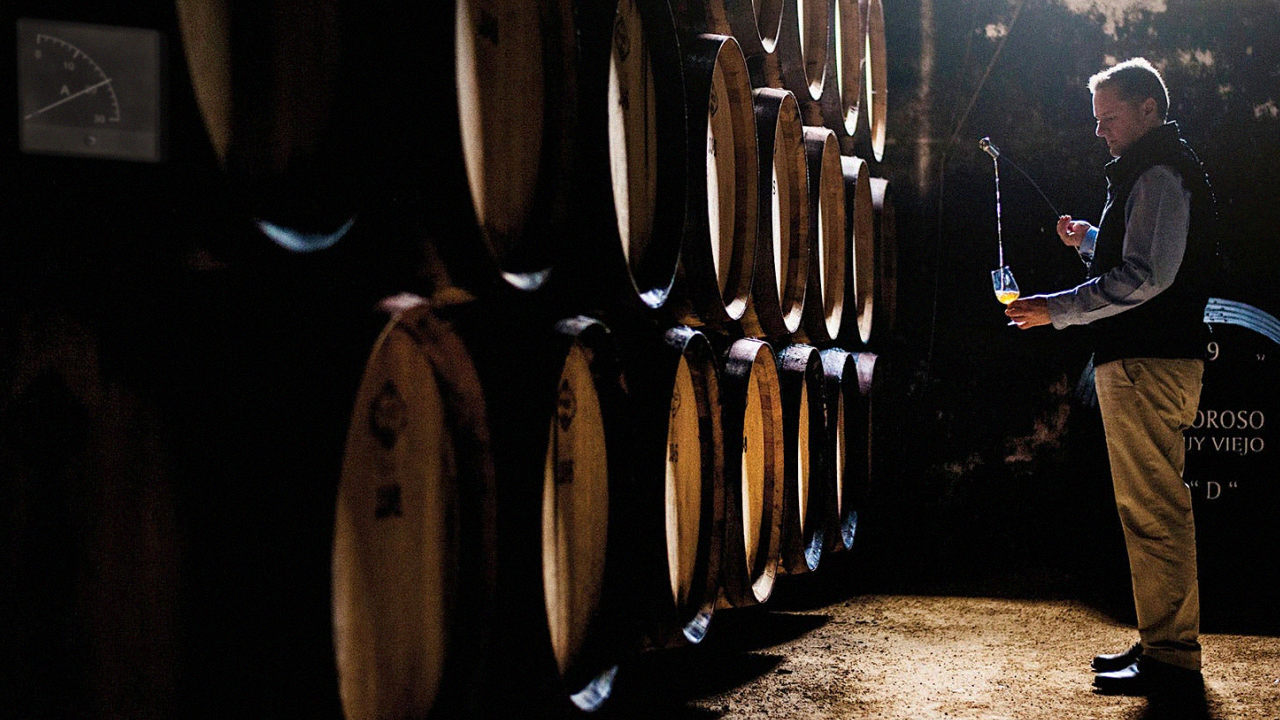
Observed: 20 (A)
